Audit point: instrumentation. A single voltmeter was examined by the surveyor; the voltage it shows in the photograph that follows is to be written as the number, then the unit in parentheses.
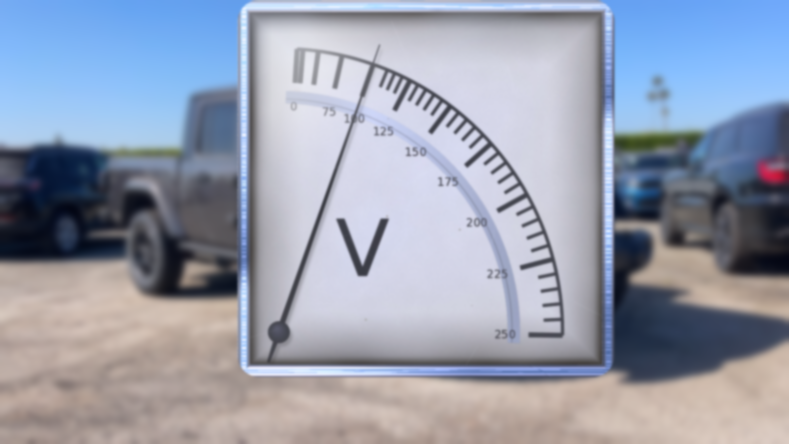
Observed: 100 (V)
